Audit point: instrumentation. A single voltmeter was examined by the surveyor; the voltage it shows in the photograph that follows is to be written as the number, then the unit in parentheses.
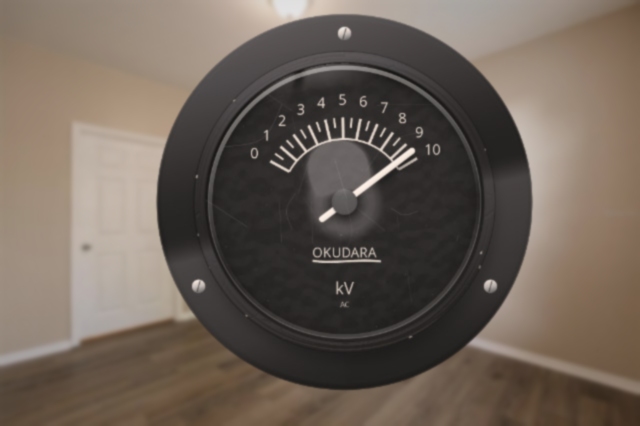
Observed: 9.5 (kV)
